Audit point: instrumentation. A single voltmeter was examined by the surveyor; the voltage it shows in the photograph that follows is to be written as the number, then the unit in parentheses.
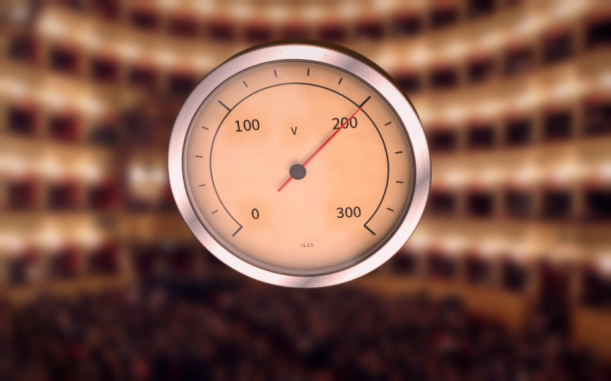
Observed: 200 (V)
